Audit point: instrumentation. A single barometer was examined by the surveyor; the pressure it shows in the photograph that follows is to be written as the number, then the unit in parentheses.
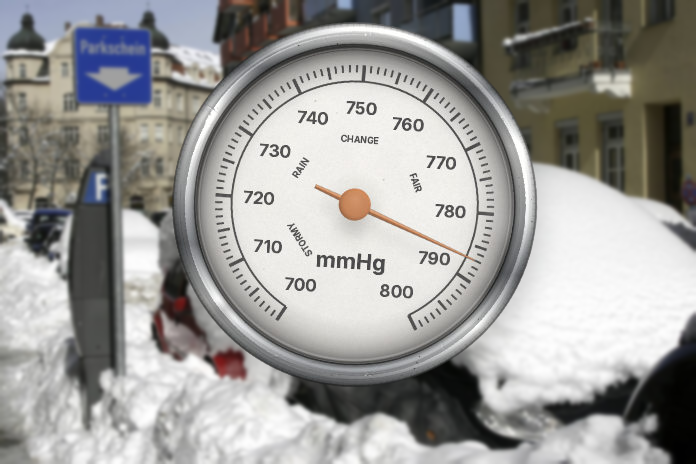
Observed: 787 (mmHg)
